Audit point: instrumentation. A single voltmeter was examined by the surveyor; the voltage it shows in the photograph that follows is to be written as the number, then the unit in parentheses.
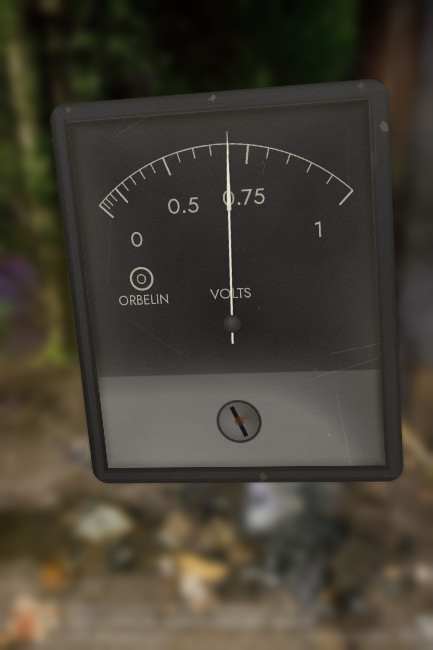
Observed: 0.7 (V)
